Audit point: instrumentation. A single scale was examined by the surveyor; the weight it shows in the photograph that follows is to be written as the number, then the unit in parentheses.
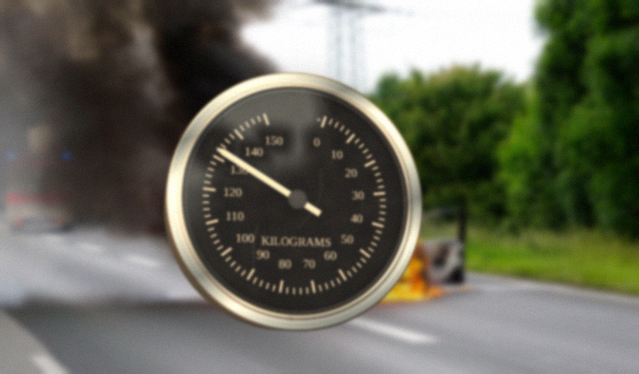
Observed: 132 (kg)
